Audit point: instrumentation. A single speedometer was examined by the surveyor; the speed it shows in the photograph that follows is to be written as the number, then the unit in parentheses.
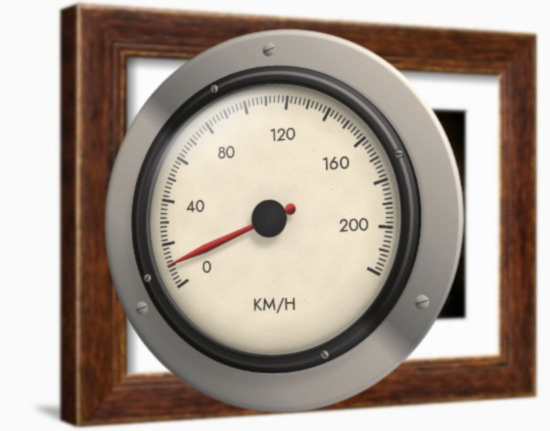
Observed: 10 (km/h)
